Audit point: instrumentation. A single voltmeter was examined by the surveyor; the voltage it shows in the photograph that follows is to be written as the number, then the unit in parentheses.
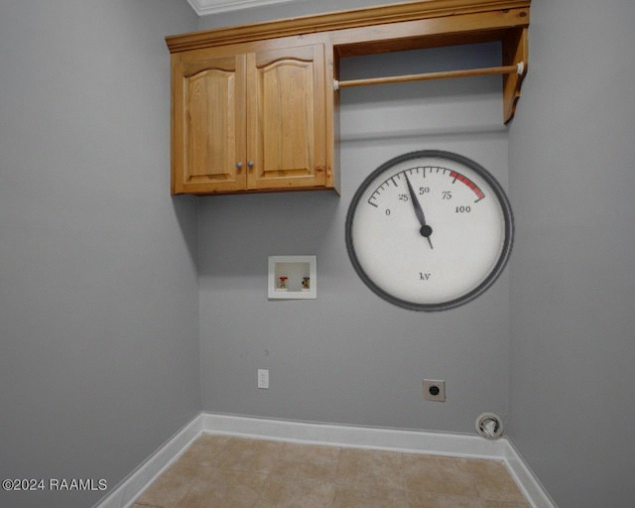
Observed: 35 (kV)
